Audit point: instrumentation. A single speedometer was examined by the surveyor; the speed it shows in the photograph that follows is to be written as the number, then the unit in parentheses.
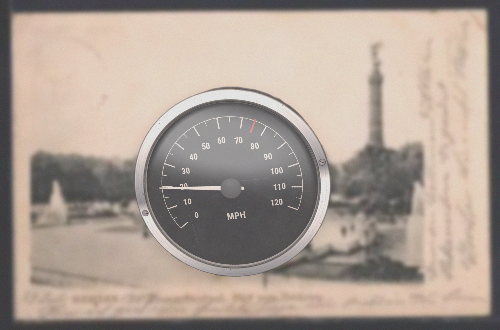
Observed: 20 (mph)
